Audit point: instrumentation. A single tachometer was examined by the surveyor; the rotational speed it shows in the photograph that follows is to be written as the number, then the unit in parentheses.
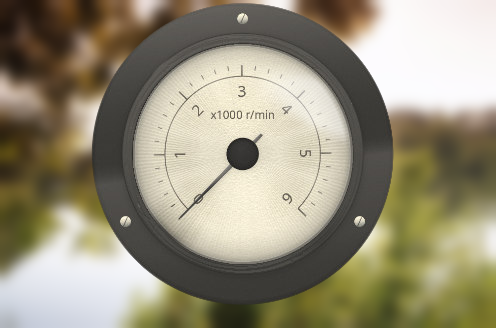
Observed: 0 (rpm)
